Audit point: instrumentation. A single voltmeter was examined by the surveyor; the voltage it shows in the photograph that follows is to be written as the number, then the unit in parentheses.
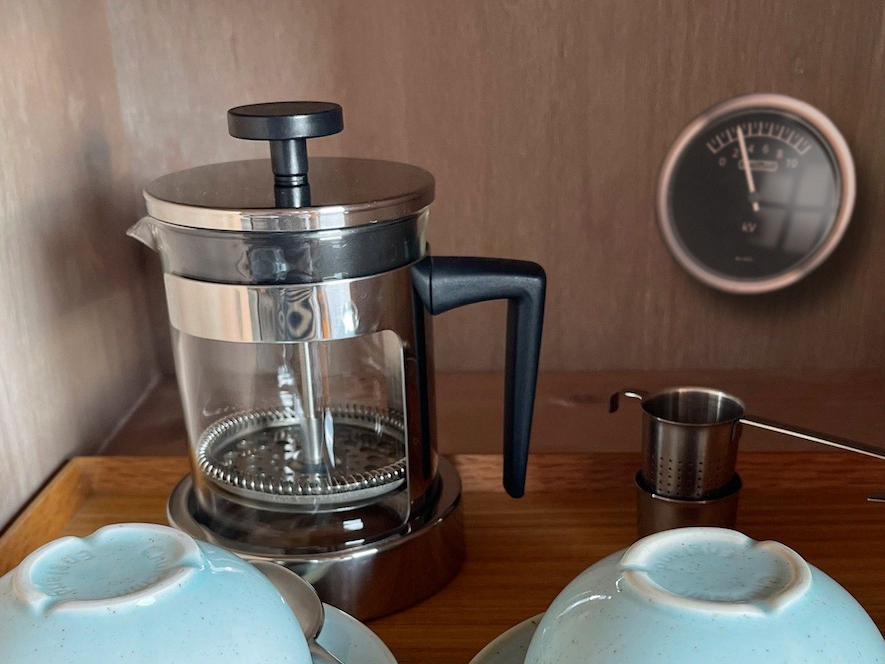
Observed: 3 (kV)
